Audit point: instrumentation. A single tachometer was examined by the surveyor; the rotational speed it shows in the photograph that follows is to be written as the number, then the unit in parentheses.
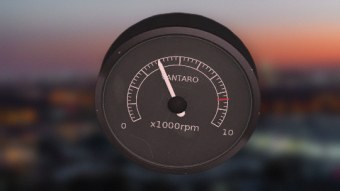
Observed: 4000 (rpm)
